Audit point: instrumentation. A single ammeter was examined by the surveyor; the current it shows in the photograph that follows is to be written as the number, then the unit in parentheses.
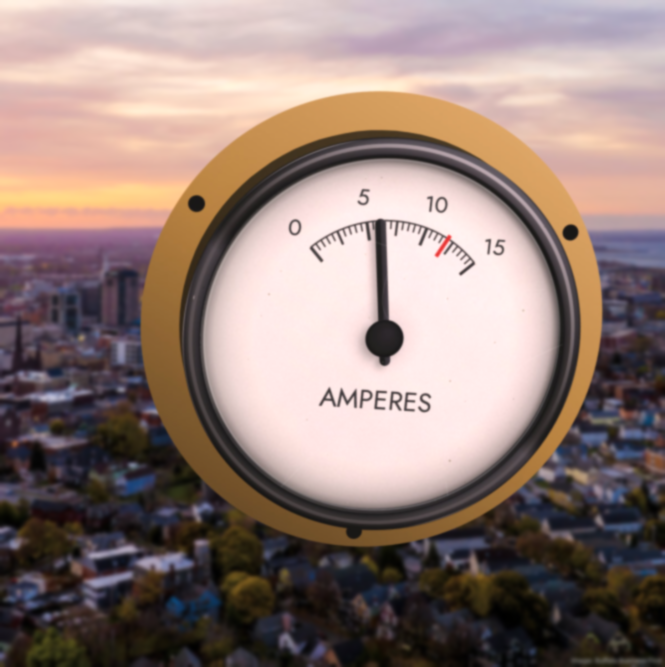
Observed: 6 (A)
